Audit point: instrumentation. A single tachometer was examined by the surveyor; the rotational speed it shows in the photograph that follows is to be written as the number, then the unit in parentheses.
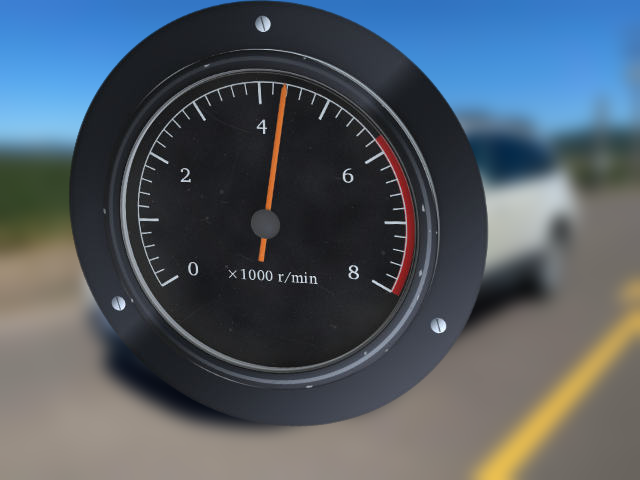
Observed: 4400 (rpm)
